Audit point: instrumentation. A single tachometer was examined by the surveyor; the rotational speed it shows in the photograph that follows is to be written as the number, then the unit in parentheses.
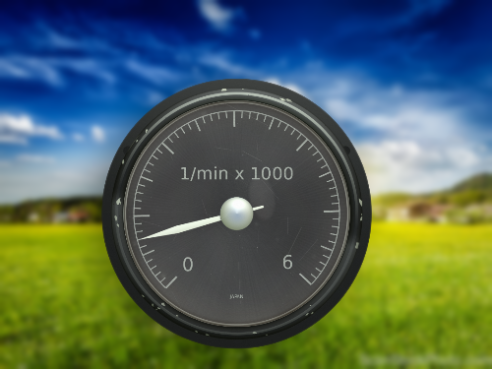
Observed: 700 (rpm)
